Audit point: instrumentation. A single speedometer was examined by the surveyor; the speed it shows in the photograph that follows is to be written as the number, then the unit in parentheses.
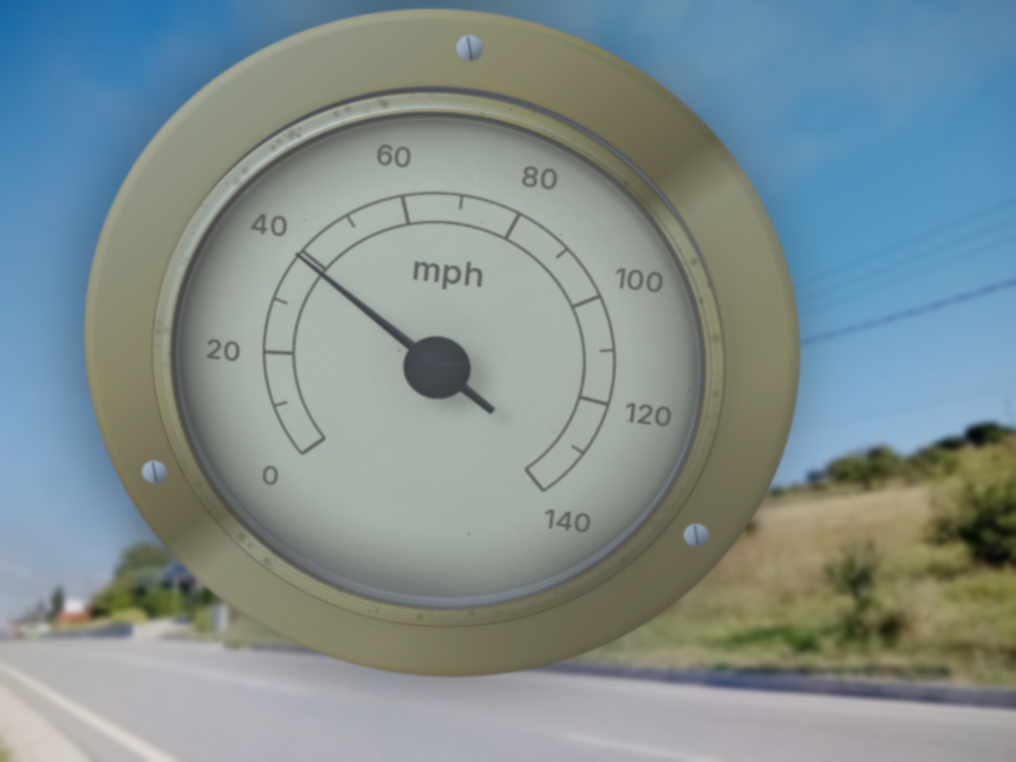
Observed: 40 (mph)
